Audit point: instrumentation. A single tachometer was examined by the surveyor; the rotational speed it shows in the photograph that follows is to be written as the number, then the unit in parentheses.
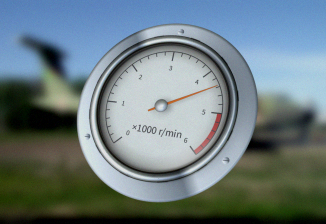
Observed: 4400 (rpm)
